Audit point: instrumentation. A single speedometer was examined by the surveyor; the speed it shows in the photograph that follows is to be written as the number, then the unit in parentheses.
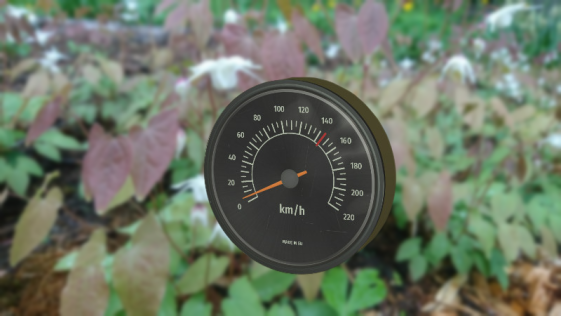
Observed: 5 (km/h)
